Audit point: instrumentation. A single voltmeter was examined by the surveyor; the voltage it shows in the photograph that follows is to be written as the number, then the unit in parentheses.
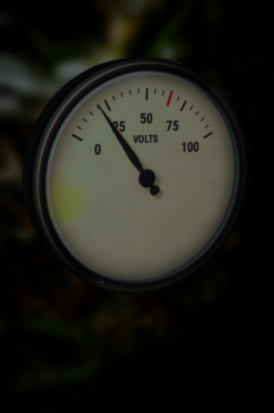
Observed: 20 (V)
